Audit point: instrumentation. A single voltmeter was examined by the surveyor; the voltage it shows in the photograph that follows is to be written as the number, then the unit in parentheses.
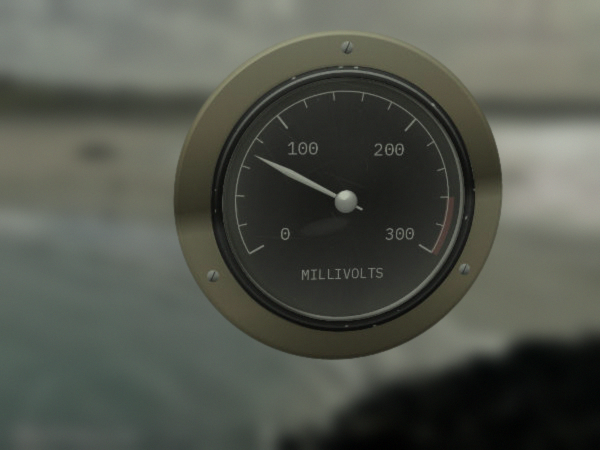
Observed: 70 (mV)
